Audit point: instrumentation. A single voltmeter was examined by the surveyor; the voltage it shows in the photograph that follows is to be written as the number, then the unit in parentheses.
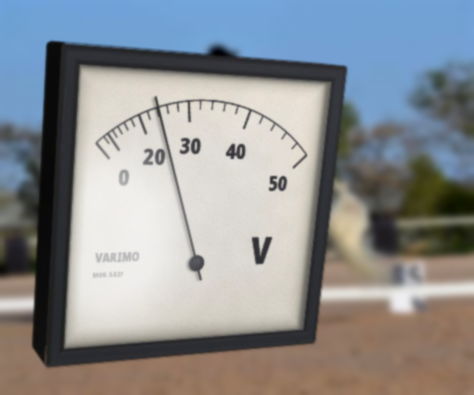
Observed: 24 (V)
